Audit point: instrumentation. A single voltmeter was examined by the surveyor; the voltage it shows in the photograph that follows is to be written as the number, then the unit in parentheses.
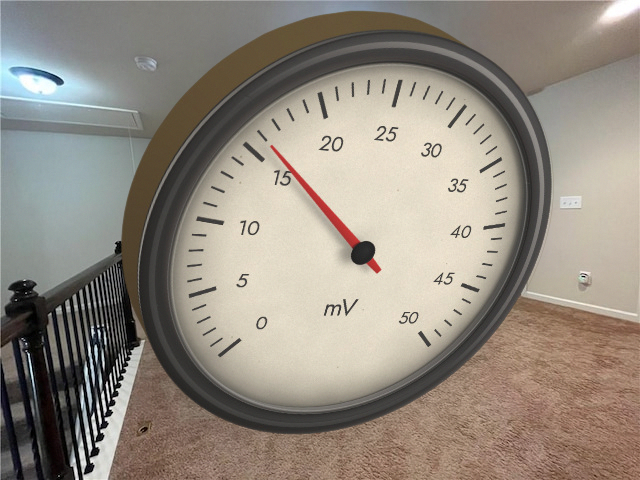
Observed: 16 (mV)
